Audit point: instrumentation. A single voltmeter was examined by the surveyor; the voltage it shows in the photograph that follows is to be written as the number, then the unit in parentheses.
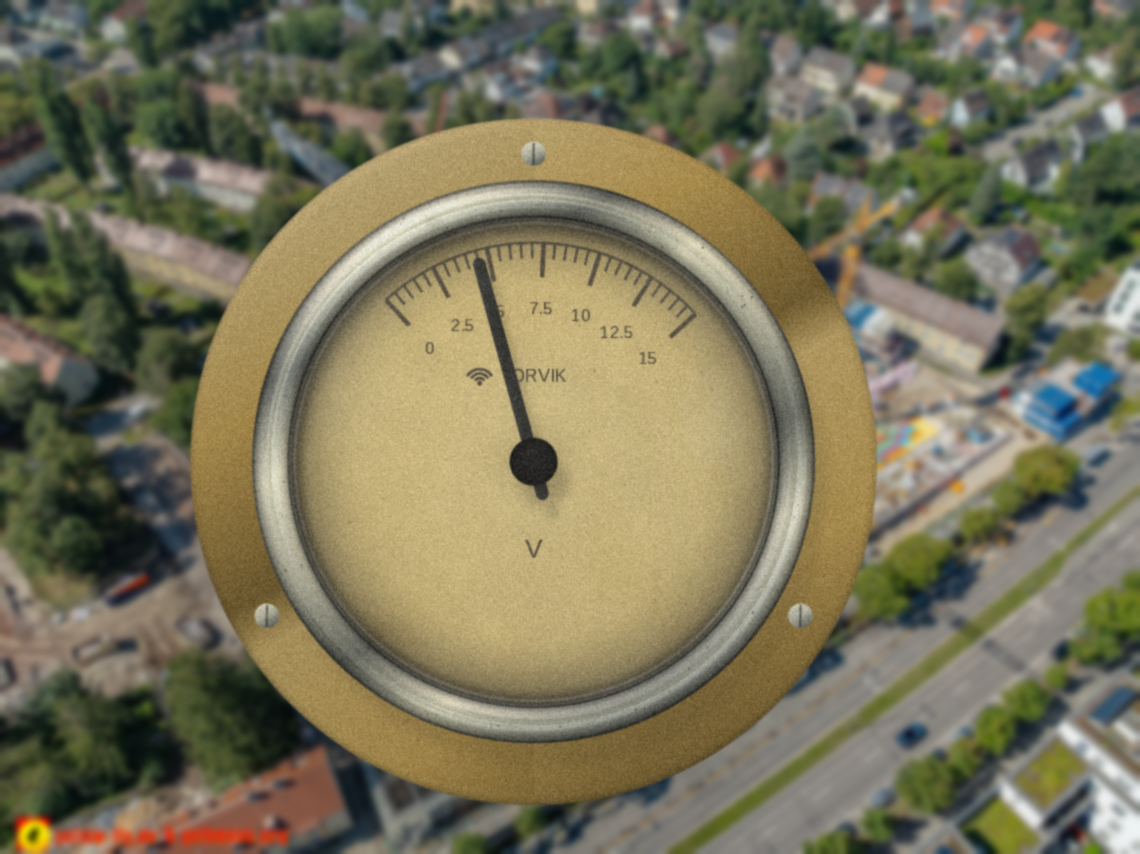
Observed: 4.5 (V)
